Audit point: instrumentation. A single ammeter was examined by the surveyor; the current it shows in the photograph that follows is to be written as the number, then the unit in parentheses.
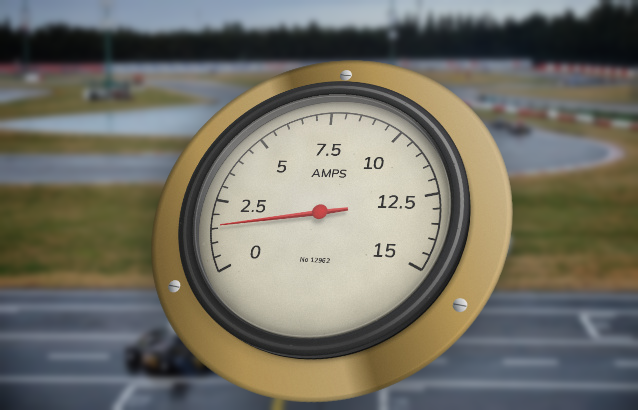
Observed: 1.5 (A)
